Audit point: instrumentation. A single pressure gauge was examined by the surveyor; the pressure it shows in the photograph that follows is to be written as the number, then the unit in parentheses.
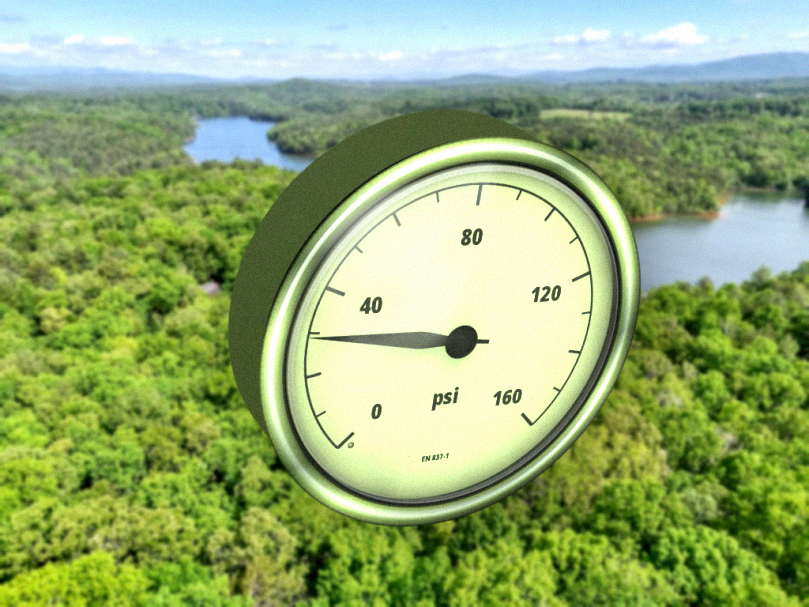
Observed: 30 (psi)
